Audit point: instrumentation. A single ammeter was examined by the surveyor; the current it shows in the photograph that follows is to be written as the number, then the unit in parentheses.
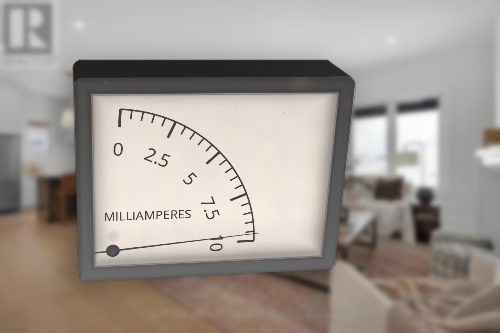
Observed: 9.5 (mA)
